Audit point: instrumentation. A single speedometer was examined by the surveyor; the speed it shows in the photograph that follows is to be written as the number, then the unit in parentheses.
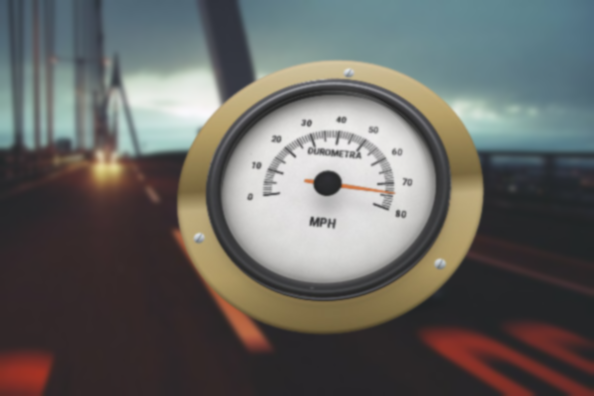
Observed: 75 (mph)
